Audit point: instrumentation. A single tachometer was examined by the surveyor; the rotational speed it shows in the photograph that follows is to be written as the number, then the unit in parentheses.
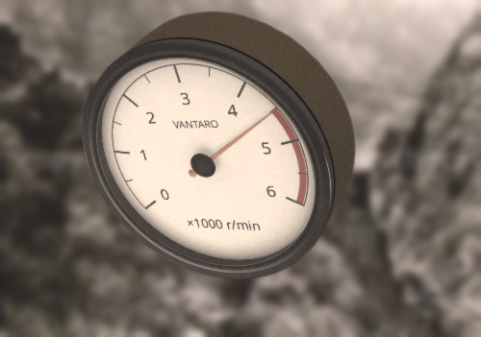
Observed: 4500 (rpm)
